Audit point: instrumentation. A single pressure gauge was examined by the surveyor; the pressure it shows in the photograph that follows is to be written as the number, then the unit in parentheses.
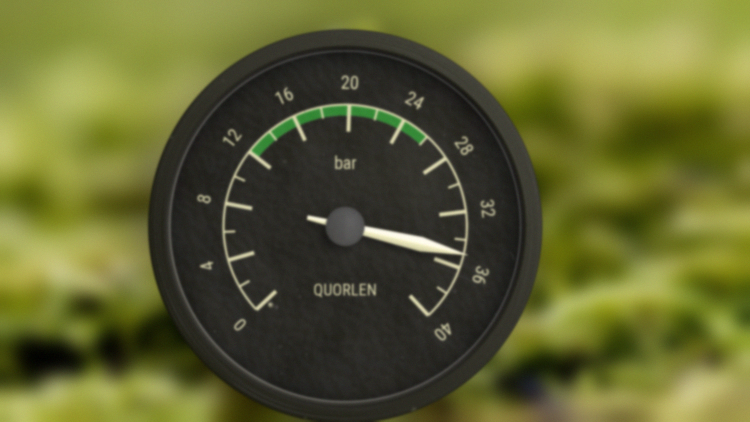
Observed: 35 (bar)
